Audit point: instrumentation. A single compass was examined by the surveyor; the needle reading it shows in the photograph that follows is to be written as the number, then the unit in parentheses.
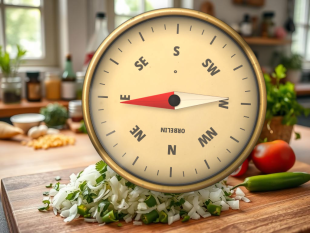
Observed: 85 (°)
